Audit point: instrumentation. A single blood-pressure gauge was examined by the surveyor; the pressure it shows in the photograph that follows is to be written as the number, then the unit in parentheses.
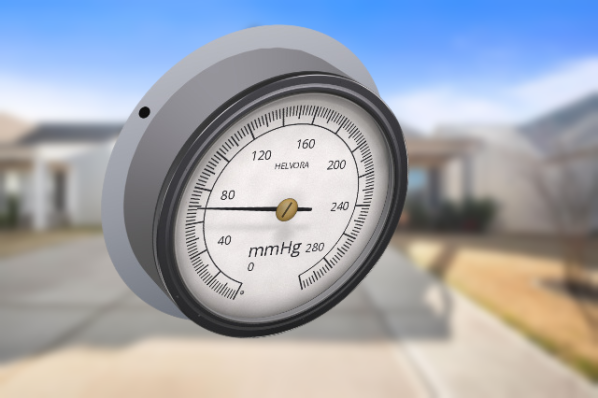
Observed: 70 (mmHg)
